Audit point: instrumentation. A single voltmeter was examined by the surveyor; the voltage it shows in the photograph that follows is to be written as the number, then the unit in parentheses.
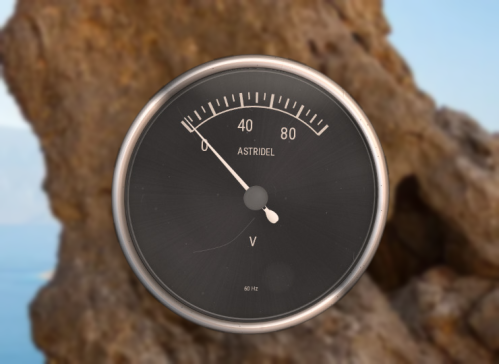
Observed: 2.5 (V)
